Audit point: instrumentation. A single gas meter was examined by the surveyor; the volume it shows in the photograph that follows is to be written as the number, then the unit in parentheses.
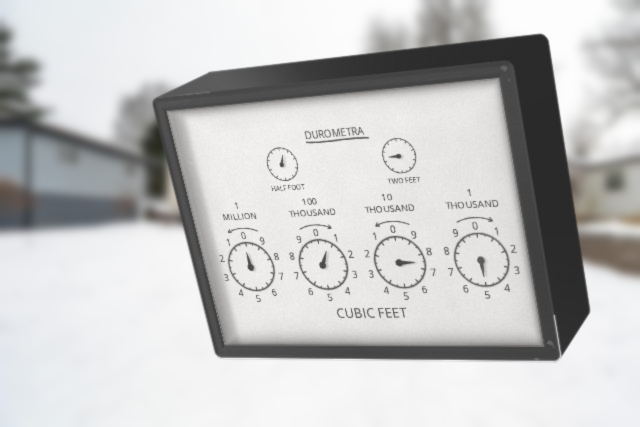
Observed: 7500 (ft³)
